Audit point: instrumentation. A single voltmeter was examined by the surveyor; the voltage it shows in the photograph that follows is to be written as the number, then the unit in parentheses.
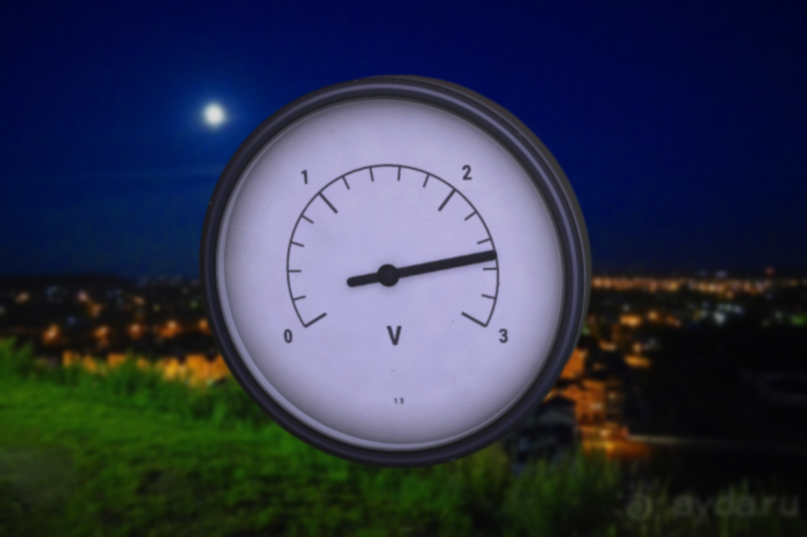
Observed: 2.5 (V)
